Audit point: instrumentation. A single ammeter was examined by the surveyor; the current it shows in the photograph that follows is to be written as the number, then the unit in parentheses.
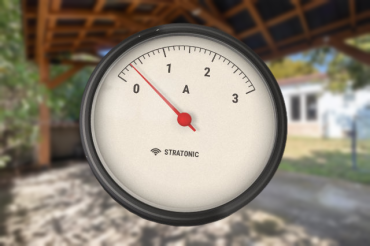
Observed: 0.3 (A)
